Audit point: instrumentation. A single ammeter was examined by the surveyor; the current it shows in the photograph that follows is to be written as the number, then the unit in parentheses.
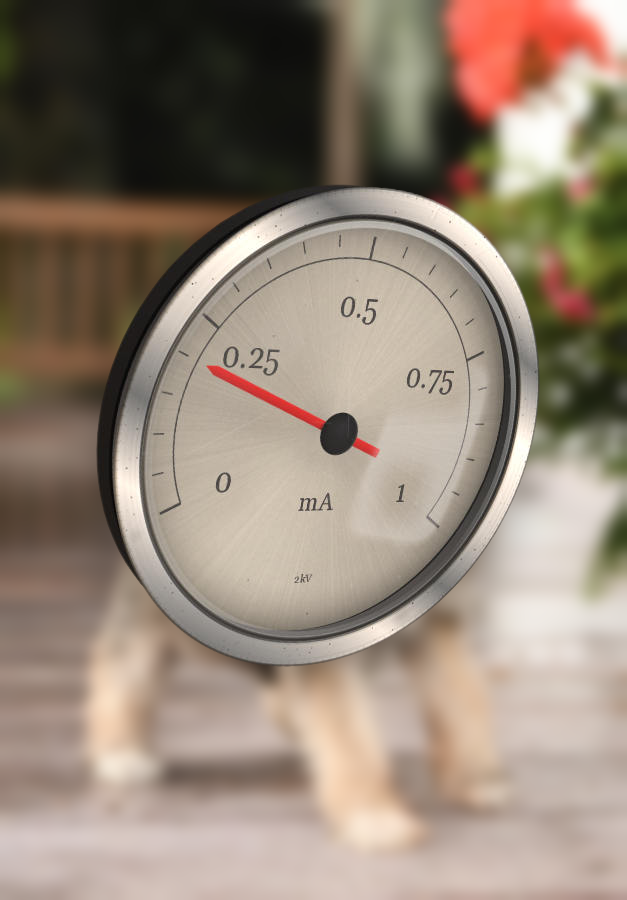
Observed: 0.2 (mA)
